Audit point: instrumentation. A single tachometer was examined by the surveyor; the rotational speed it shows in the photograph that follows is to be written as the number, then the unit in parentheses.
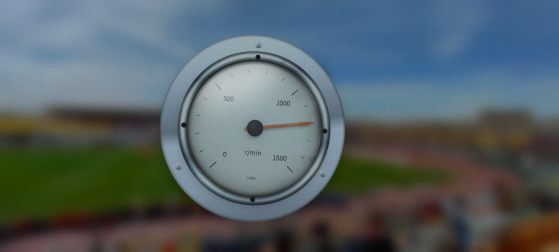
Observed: 1200 (rpm)
